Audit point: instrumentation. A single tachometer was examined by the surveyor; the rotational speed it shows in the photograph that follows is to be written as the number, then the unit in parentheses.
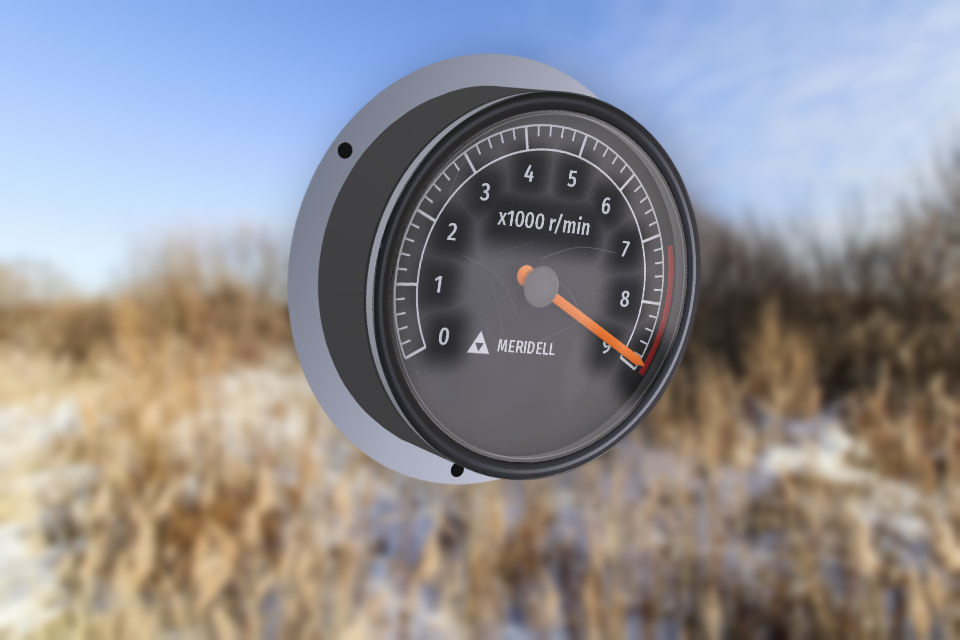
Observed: 8900 (rpm)
